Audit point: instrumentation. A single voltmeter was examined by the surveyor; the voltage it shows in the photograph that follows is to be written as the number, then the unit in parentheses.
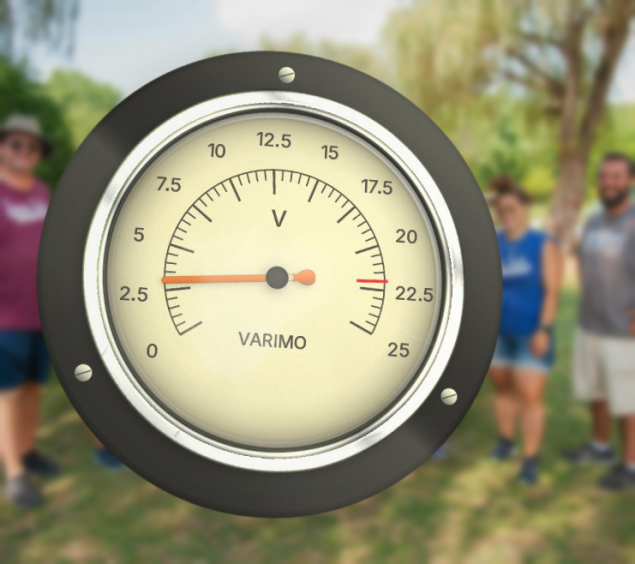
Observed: 3 (V)
